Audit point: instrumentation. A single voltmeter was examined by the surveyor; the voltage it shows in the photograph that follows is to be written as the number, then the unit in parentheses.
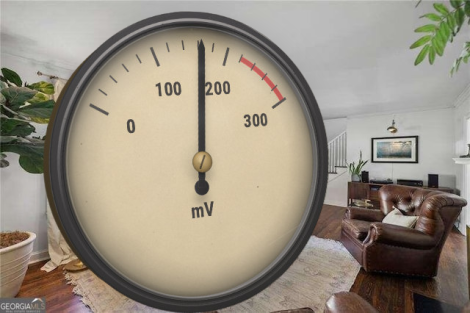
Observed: 160 (mV)
